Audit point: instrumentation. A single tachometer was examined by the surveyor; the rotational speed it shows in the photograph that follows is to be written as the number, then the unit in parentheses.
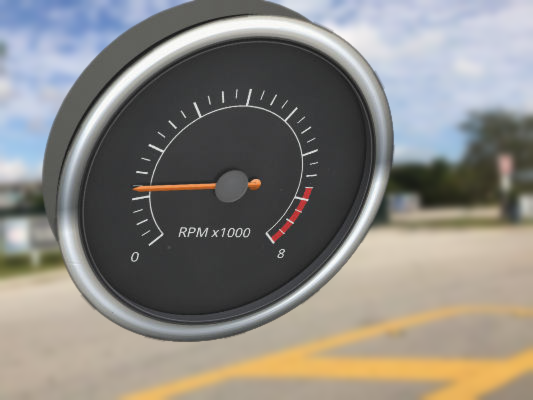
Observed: 1250 (rpm)
